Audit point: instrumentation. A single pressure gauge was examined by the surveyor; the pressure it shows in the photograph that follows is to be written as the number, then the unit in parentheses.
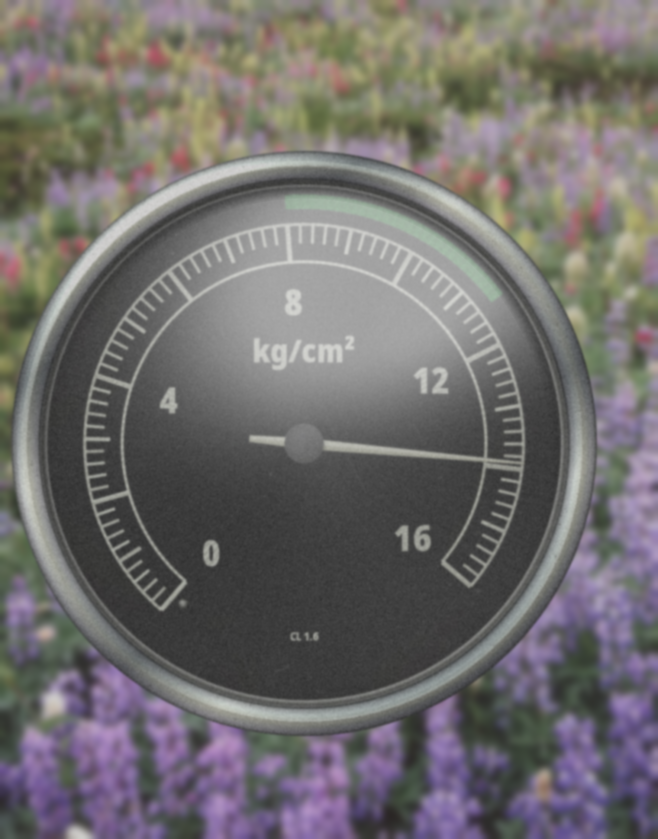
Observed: 13.9 (kg/cm²)
